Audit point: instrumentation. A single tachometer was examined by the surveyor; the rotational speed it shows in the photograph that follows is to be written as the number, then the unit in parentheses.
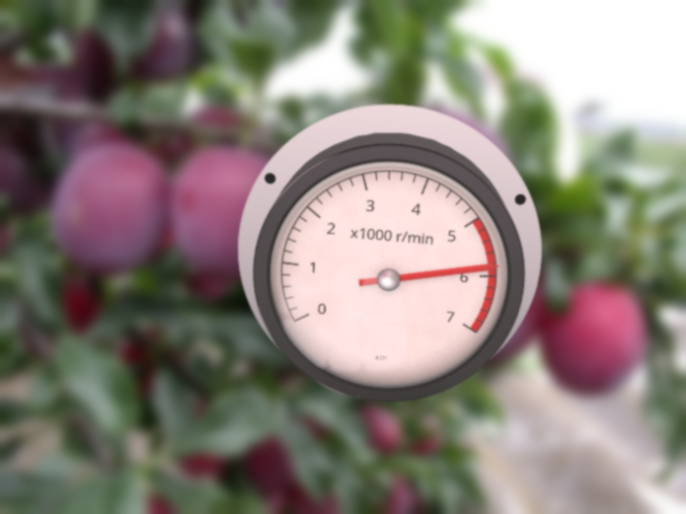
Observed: 5800 (rpm)
